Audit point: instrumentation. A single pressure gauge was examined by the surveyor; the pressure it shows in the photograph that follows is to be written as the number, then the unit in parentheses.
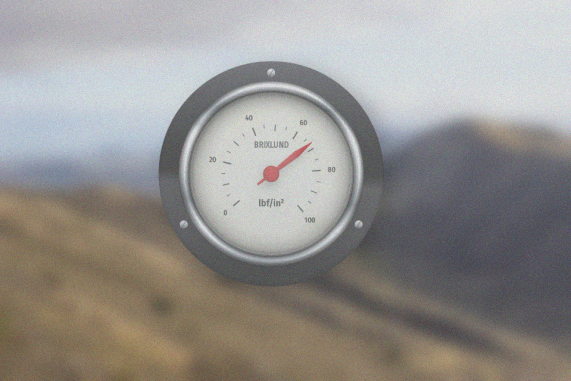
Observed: 67.5 (psi)
